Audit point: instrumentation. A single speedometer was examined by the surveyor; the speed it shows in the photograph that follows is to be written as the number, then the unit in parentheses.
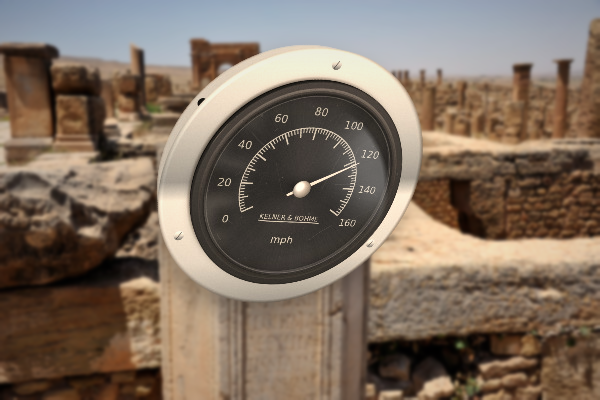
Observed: 120 (mph)
